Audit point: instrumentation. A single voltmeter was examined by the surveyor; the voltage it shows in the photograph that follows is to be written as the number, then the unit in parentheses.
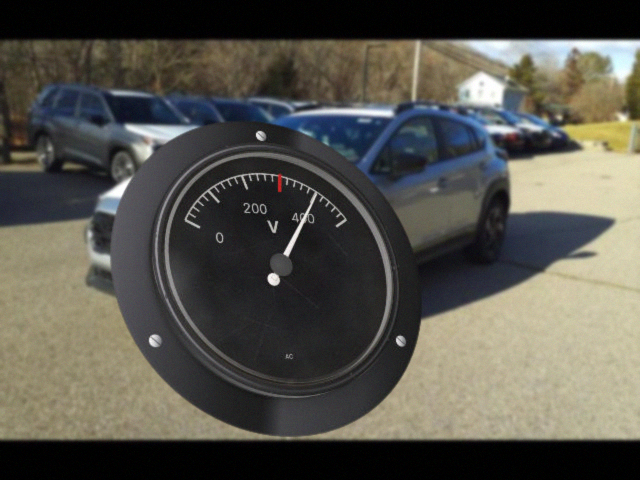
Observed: 400 (V)
